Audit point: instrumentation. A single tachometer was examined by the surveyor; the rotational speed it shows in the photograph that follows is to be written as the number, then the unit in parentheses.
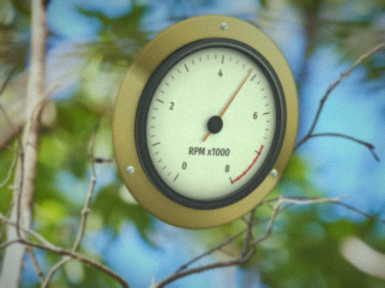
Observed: 4800 (rpm)
